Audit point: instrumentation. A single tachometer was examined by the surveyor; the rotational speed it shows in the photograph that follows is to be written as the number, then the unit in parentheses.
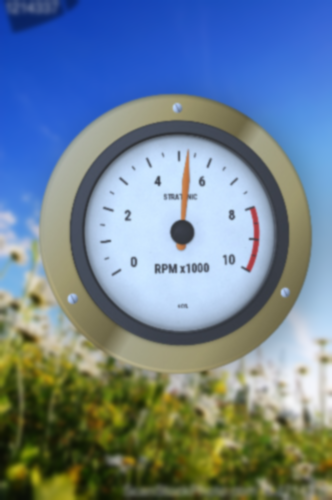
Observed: 5250 (rpm)
